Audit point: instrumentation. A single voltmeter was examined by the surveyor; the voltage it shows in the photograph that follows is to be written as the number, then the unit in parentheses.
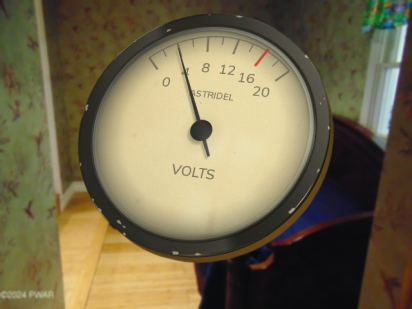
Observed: 4 (V)
